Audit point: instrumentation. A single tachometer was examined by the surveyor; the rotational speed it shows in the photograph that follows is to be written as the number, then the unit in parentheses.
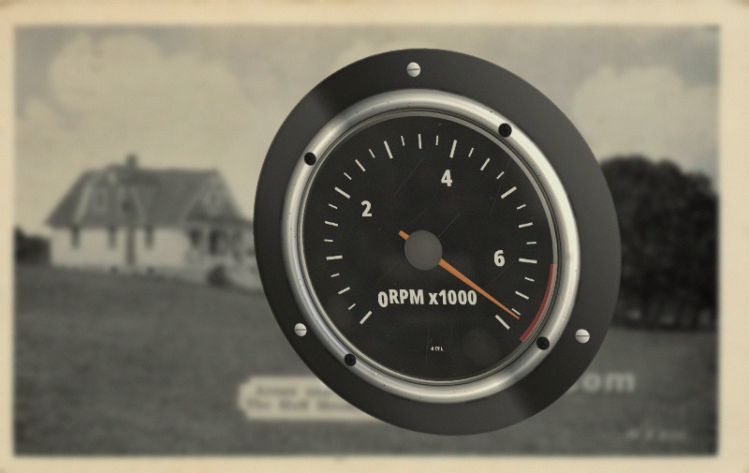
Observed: 6750 (rpm)
